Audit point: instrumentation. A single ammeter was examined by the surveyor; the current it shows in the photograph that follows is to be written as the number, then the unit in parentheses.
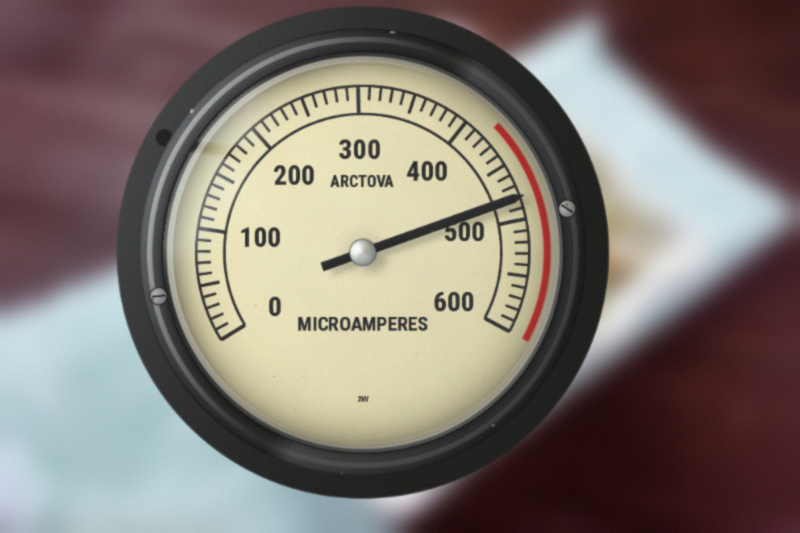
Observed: 480 (µA)
